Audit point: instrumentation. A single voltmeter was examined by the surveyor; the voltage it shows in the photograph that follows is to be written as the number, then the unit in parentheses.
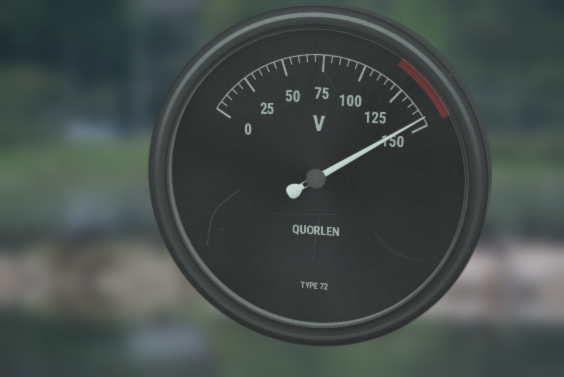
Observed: 145 (V)
